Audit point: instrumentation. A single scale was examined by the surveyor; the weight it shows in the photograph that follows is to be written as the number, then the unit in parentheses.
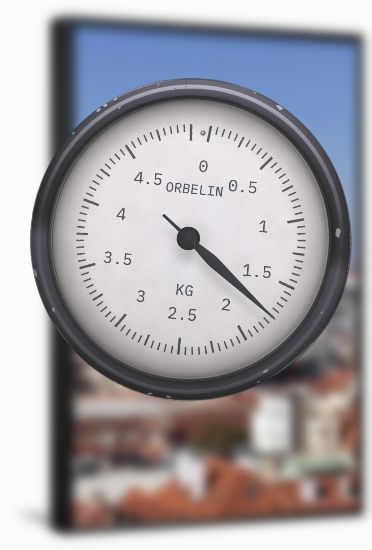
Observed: 1.75 (kg)
